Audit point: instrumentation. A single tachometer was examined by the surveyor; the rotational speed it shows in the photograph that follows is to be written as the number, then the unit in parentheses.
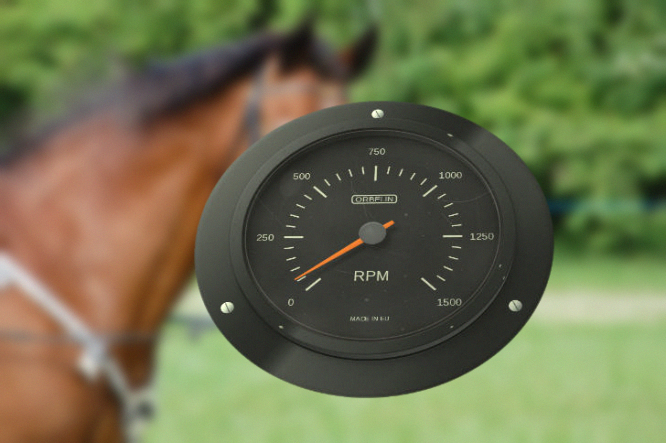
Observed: 50 (rpm)
